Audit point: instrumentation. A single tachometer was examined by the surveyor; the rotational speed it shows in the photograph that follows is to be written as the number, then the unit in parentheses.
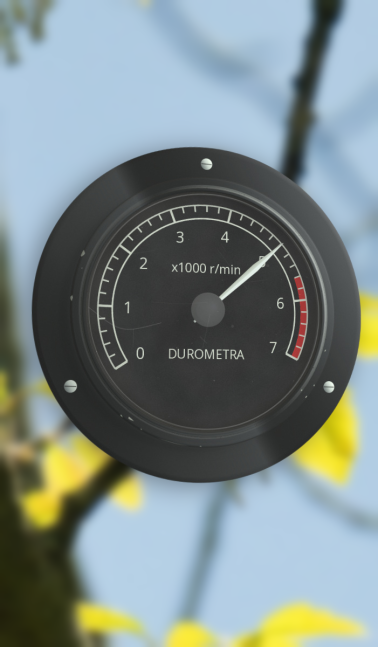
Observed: 5000 (rpm)
